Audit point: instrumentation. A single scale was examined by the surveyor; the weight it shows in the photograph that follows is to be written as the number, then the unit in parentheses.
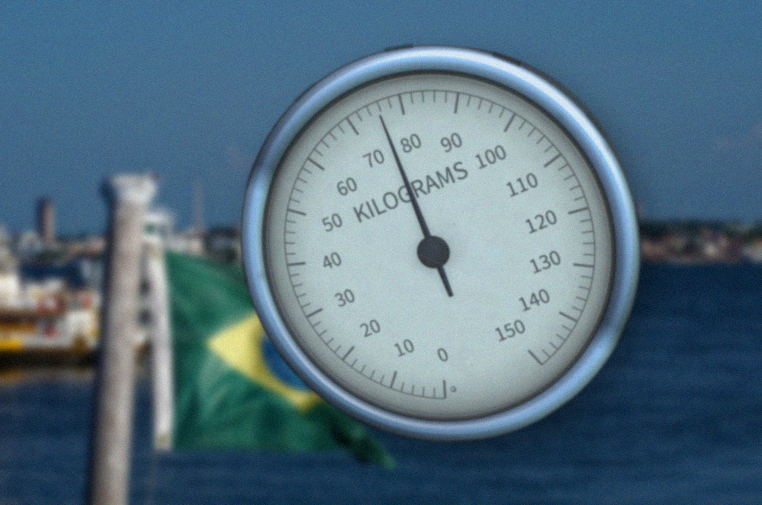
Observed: 76 (kg)
